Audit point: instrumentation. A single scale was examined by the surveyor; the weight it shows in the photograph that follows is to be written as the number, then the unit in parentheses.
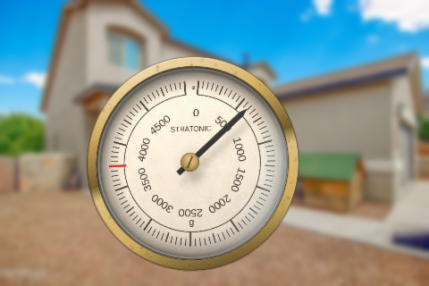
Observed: 600 (g)
